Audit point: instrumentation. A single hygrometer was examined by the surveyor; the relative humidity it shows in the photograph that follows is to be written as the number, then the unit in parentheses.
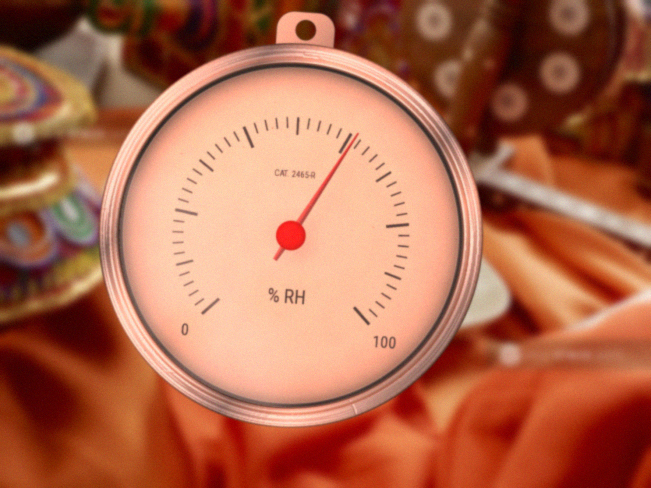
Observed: 61 (%)
